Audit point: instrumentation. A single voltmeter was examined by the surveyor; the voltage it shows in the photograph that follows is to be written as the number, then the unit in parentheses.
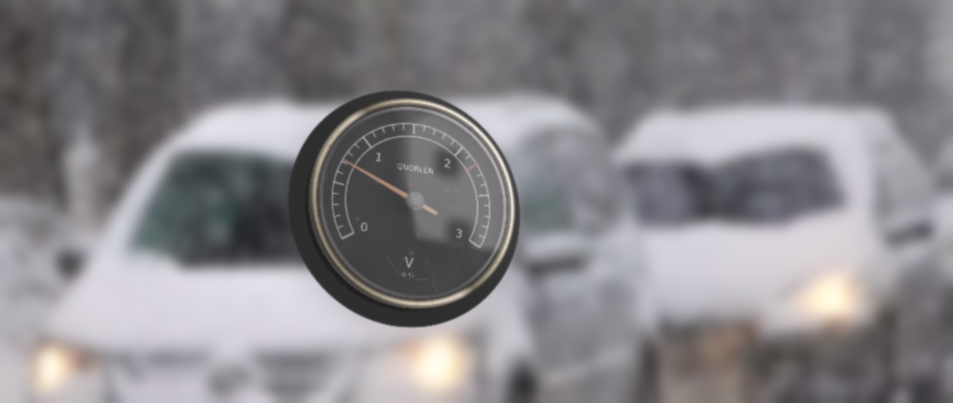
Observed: 0.7 (V)
